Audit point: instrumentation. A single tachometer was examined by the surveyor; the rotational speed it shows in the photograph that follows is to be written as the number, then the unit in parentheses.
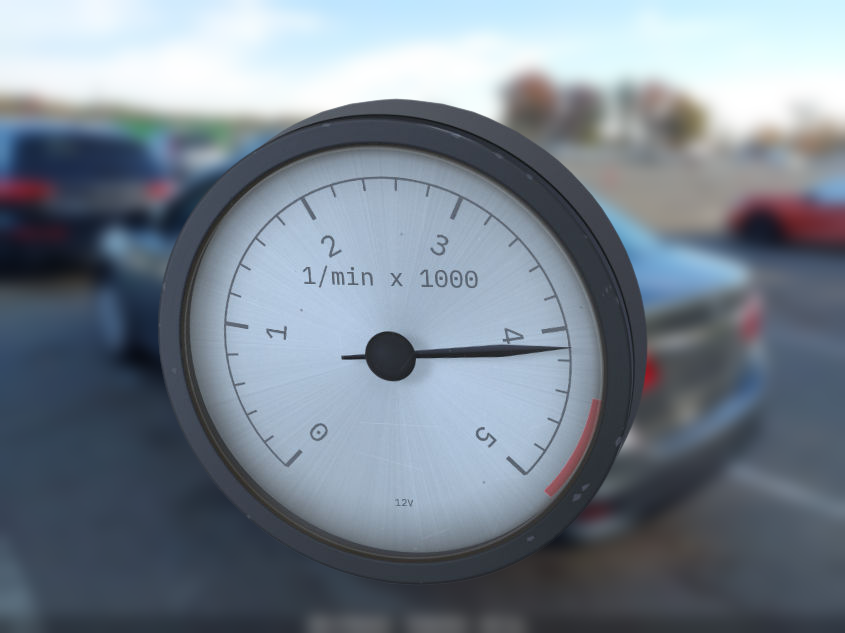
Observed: 4100 (rpm)
